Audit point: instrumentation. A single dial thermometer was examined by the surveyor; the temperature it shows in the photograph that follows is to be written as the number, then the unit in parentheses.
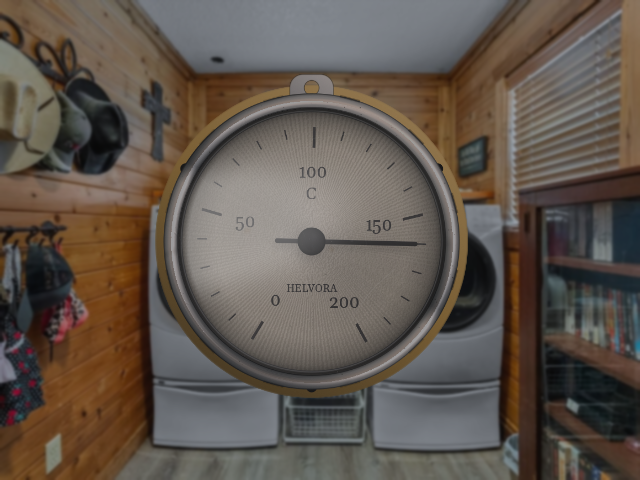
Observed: 160 (°C)
